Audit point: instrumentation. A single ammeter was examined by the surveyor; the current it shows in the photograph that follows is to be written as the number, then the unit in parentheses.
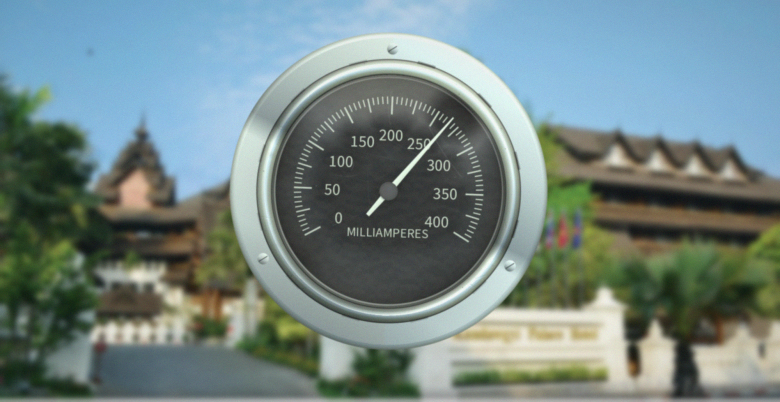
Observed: 265 (mA)
